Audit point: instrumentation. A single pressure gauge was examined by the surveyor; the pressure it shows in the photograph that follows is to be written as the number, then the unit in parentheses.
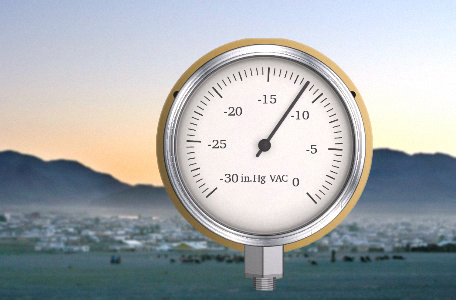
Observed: -11.5 (inHg)
